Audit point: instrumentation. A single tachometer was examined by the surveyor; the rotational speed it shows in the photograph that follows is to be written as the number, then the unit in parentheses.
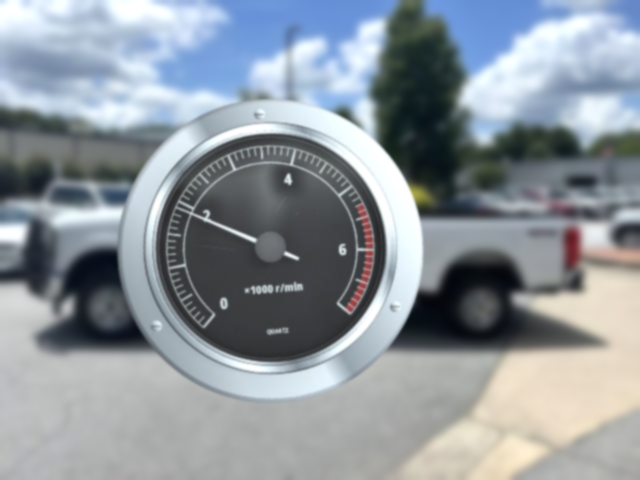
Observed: 1900 (rpm)
